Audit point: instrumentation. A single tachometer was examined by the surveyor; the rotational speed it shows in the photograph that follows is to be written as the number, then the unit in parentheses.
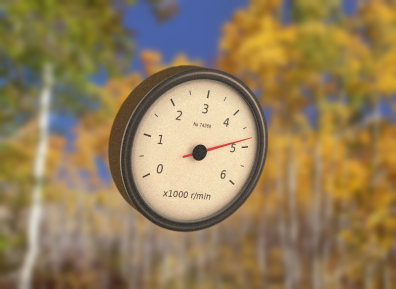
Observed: 4750 (rpm)
